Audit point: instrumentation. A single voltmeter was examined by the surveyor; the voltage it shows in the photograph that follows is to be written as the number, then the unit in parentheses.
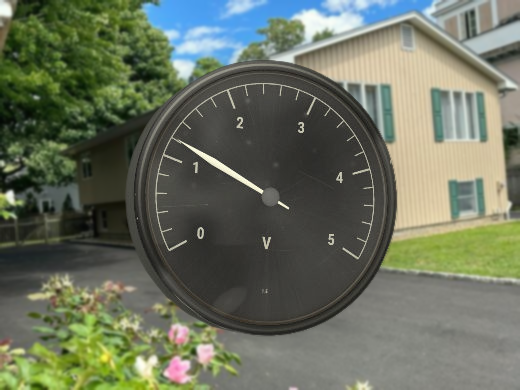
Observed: 1.2 (V)
